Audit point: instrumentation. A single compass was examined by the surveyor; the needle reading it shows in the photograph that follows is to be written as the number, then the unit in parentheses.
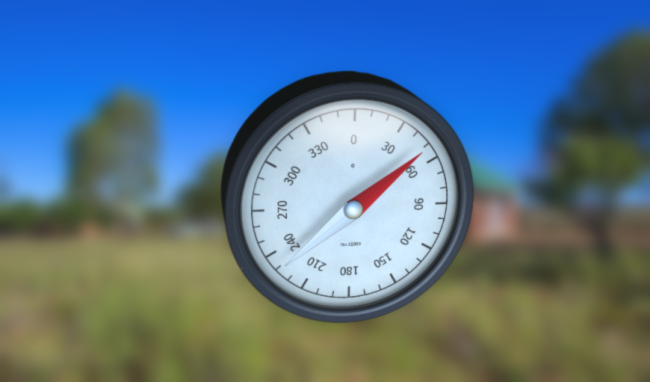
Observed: 50 (°)
